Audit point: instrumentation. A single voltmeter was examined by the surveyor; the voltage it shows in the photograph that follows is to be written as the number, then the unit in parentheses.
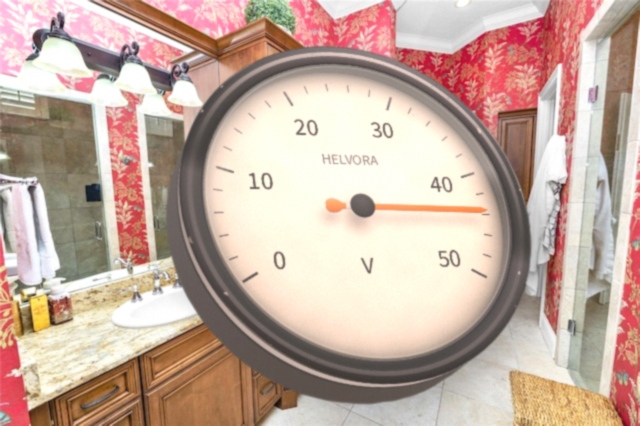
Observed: 44 (V)
